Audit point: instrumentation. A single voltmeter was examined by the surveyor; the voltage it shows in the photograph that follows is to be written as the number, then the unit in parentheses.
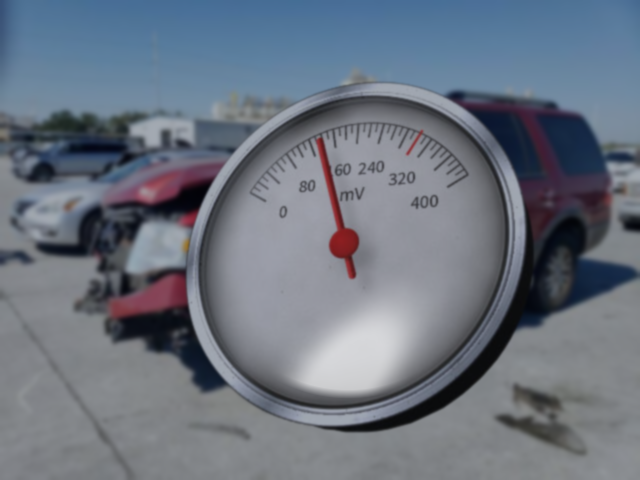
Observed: 140 (mV)
